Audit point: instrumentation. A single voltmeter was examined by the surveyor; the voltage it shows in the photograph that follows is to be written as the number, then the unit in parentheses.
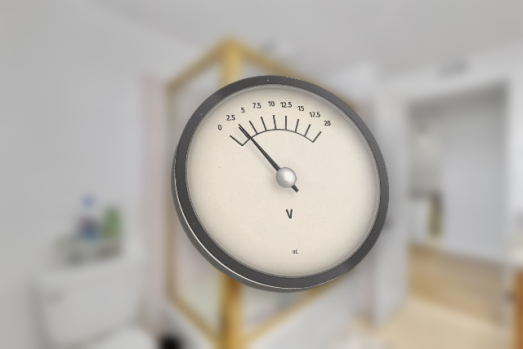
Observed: 2.5 (V)
